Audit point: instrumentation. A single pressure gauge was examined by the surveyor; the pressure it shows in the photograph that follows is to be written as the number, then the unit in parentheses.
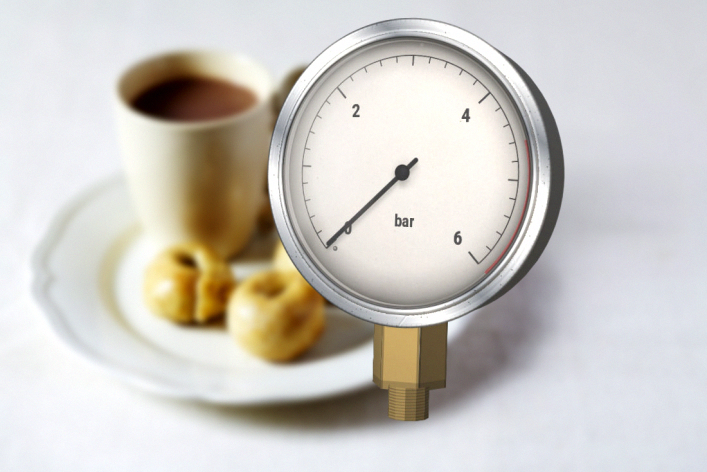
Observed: 0 (bar)
